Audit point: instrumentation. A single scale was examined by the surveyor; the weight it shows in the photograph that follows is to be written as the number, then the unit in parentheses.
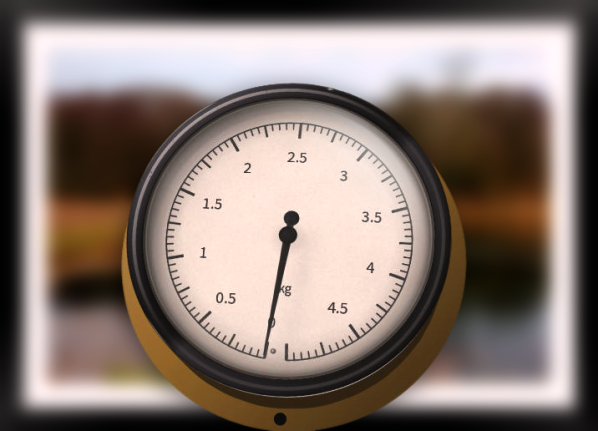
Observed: 0 (kg)
